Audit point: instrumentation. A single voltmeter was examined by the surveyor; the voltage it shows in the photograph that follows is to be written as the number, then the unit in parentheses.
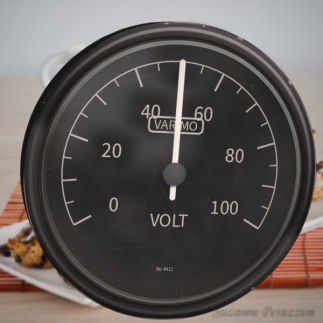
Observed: 50 (V)
